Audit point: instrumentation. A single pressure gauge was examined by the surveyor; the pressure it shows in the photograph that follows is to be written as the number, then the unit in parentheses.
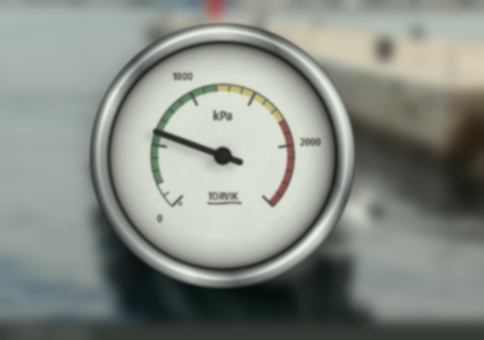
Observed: 600 (kPa)
